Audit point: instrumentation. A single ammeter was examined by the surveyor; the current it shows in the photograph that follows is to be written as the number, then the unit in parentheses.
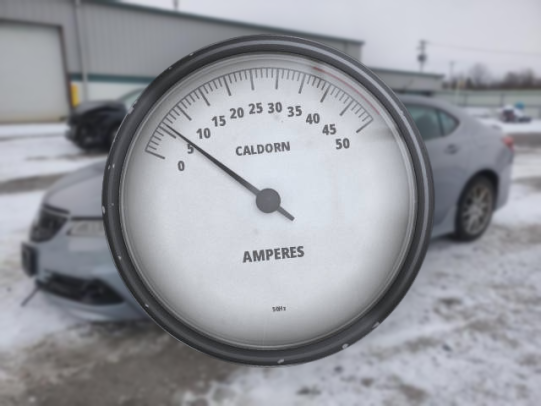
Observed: 6 (A)
